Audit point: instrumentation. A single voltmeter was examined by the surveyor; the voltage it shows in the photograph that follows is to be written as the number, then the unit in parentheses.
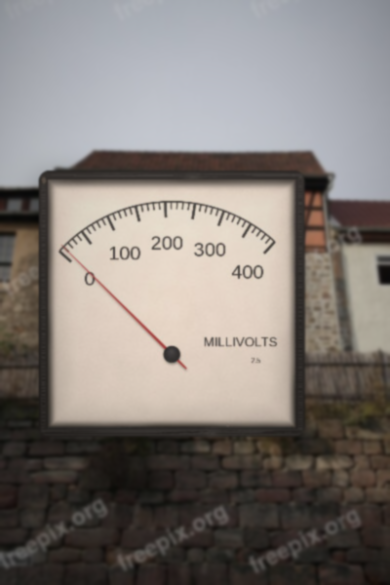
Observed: 10 (mV)
